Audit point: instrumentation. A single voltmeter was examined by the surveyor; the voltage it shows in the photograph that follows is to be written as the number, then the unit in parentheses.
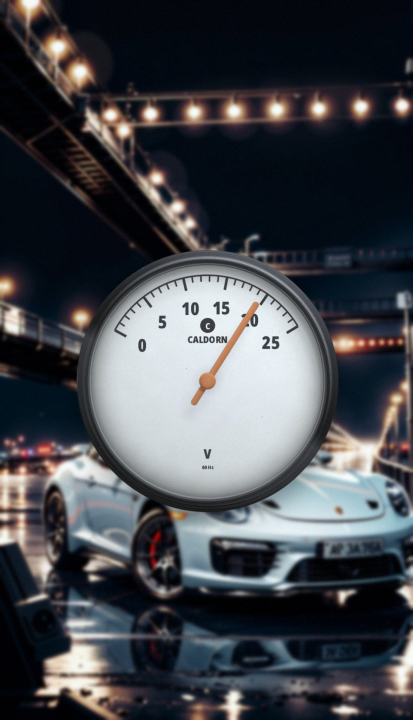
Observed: 19.5 (V)
